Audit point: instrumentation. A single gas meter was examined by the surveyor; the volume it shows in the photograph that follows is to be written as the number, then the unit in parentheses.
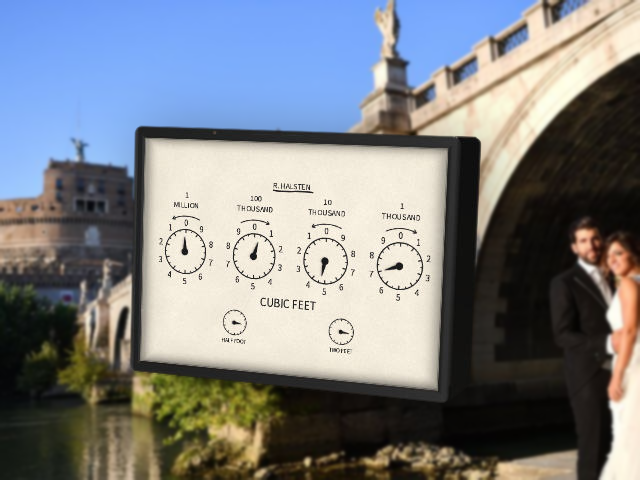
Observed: 4700 (ft³)
